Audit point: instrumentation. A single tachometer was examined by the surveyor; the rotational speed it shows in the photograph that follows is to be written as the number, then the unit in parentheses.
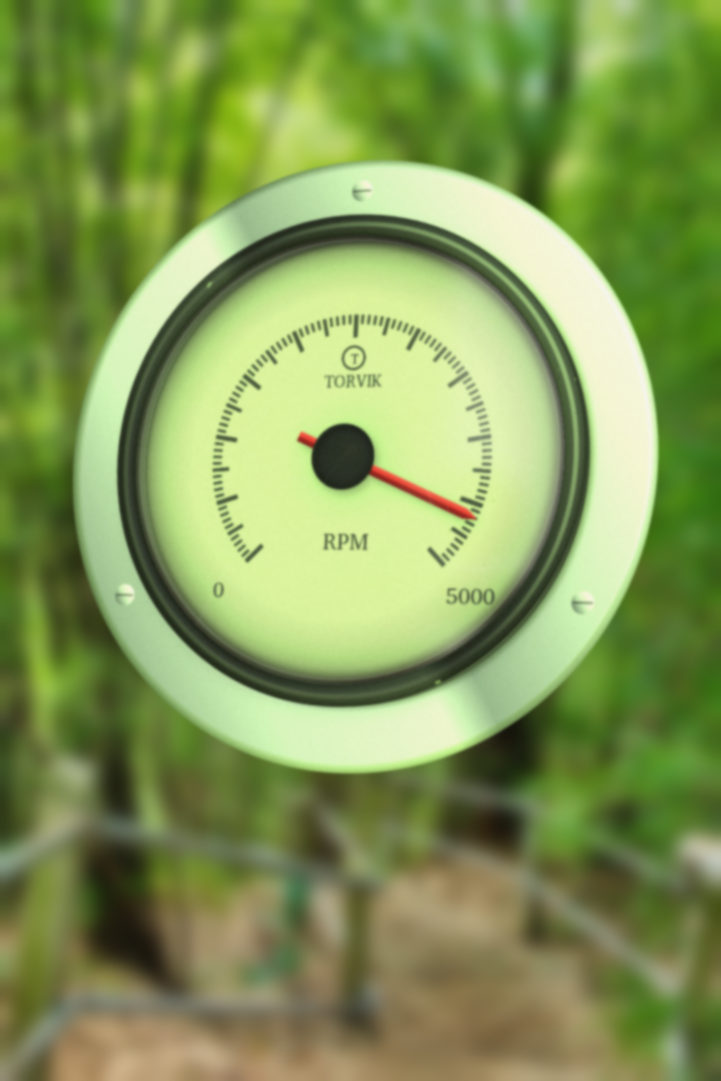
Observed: 4600 (rpm)
